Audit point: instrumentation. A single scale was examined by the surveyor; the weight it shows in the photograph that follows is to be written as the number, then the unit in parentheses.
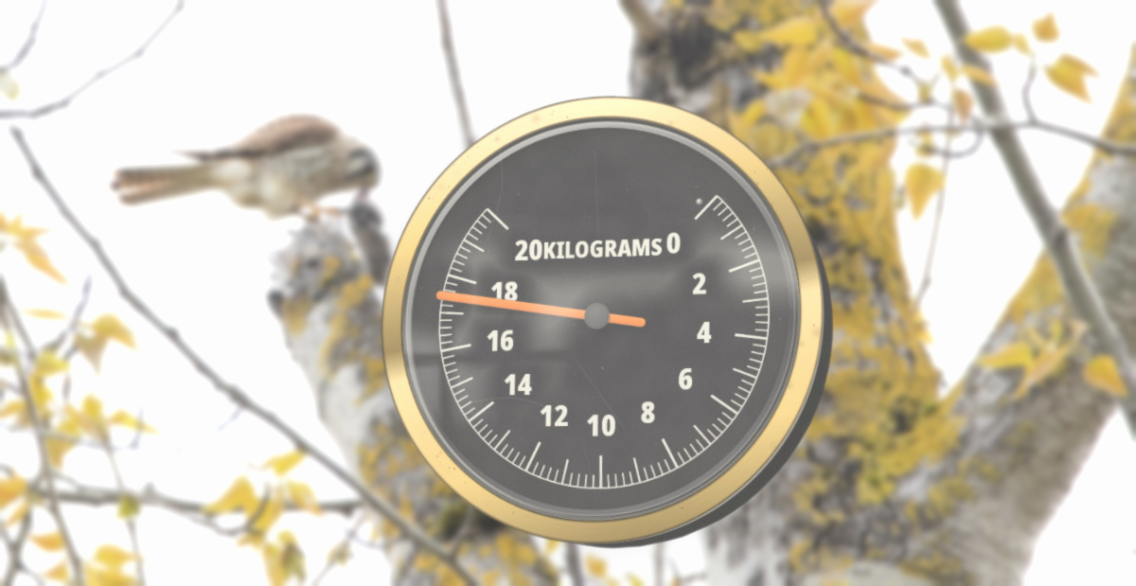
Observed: 17.4 (kg)
